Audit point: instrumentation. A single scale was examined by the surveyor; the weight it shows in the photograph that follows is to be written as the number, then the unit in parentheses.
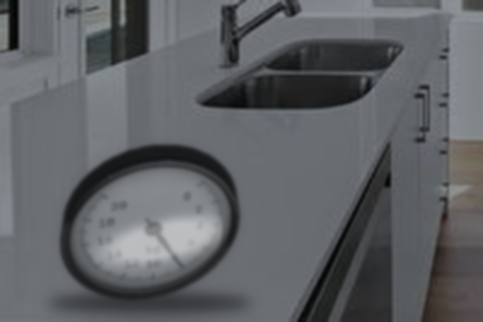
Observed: 8 (kg)
